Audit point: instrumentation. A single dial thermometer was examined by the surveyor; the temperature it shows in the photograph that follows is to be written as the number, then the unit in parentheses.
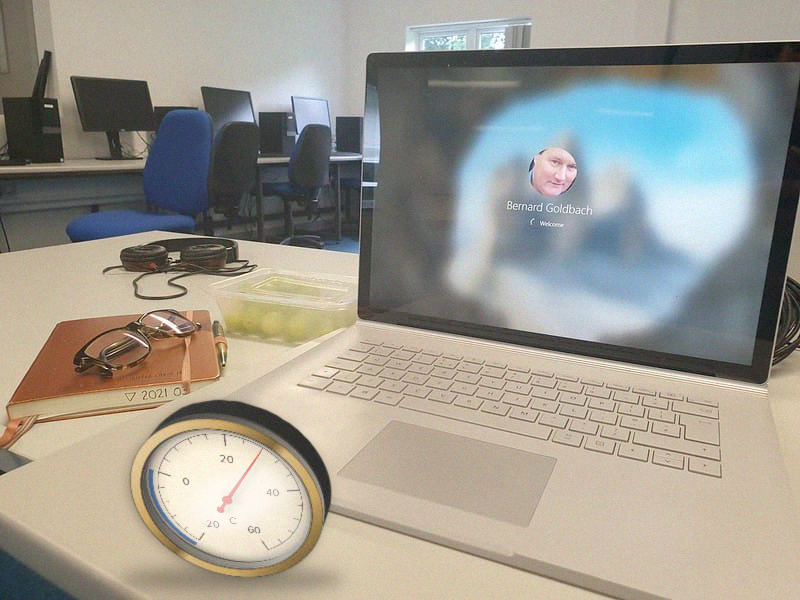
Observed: 28 (°C)
